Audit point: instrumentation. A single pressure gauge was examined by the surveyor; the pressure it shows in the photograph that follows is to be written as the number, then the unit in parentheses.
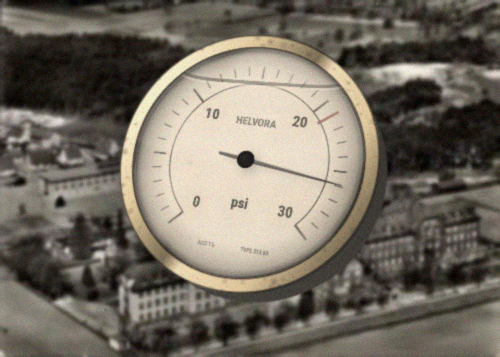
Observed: 26 (psi)
